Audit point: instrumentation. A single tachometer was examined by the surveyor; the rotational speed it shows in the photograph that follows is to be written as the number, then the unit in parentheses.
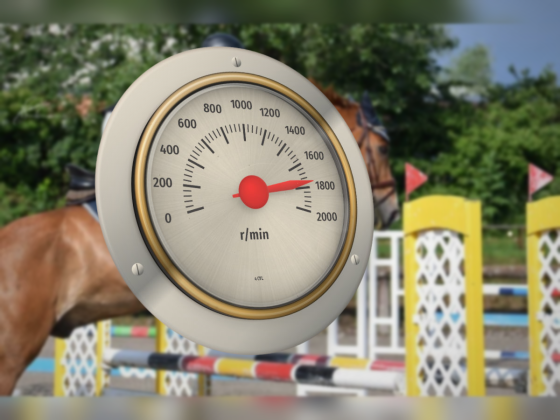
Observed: 1760 (rpm)
